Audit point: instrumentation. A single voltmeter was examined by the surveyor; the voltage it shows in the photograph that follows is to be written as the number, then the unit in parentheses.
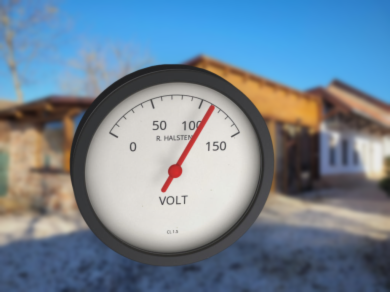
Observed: 110 (V)
